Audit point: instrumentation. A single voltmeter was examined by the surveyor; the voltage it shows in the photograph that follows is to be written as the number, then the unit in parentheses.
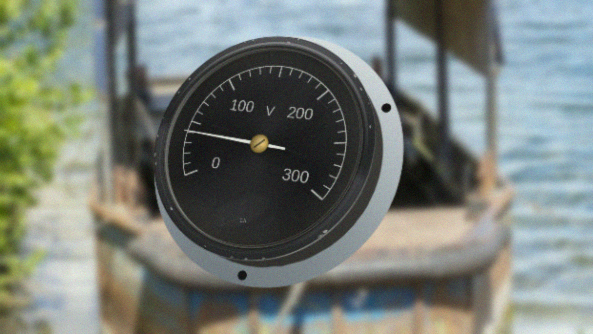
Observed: 40 (V)
